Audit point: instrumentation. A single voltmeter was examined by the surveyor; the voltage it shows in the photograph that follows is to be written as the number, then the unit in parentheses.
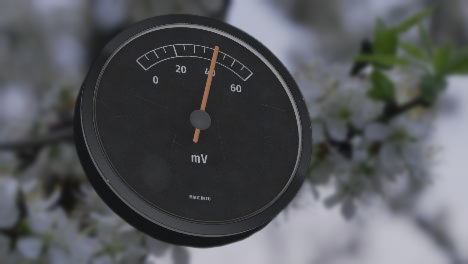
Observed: 40 (mV)
